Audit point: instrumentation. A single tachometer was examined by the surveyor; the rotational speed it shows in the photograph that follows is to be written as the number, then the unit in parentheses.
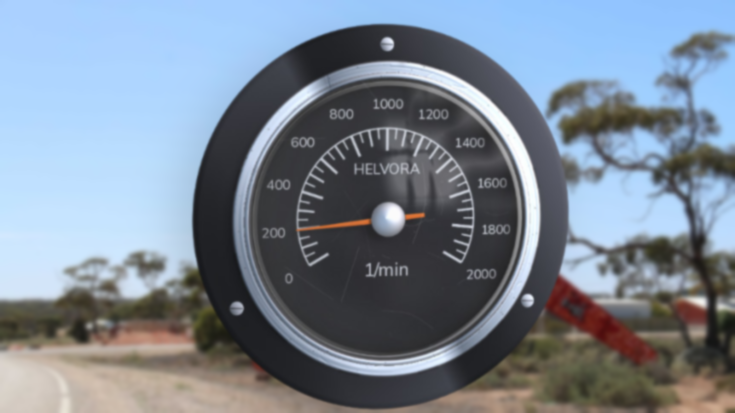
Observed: 200 (rpm)
